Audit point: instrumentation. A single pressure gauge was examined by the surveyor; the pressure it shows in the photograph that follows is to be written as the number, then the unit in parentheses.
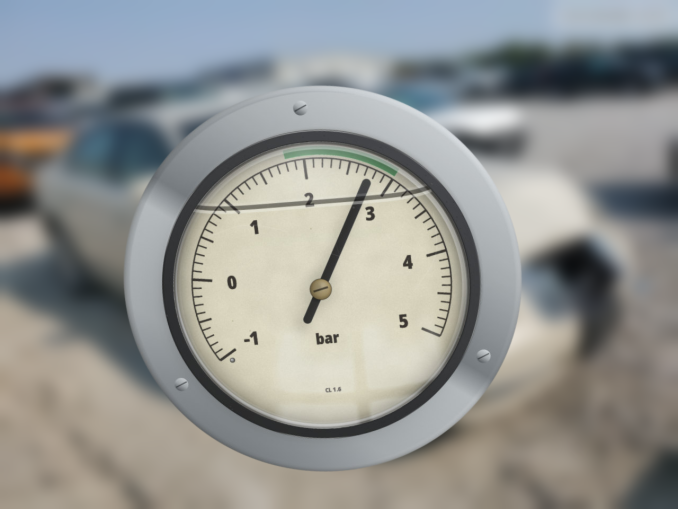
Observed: 2.75 (bar)
